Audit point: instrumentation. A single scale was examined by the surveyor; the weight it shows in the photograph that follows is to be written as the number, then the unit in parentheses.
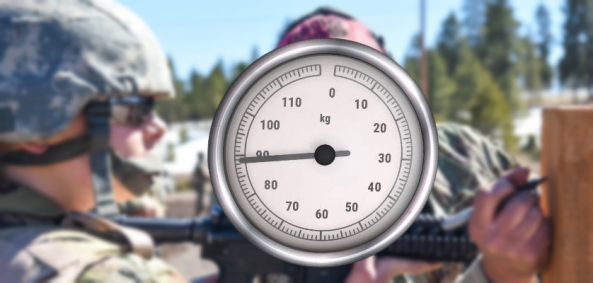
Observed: 89 (kg)
